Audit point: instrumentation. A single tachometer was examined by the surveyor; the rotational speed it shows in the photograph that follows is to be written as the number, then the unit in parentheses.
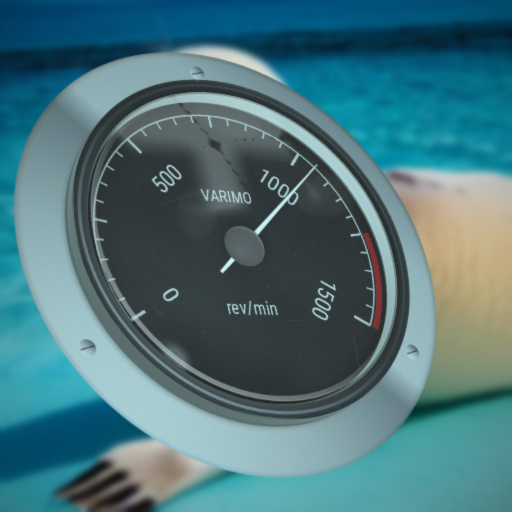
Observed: 1050 (rpm)
